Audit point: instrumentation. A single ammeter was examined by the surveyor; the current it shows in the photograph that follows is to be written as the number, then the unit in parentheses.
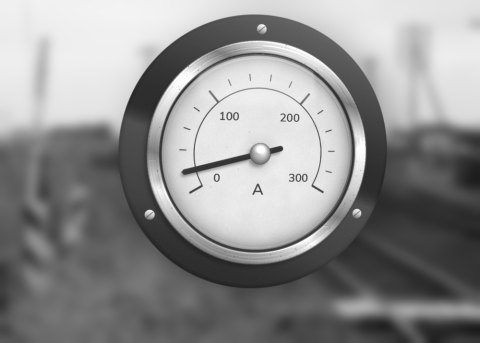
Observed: 20 (A)
